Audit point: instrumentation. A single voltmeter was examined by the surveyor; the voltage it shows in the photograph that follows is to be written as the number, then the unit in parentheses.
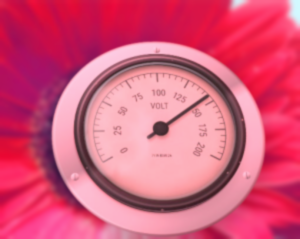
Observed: 145 (V)
